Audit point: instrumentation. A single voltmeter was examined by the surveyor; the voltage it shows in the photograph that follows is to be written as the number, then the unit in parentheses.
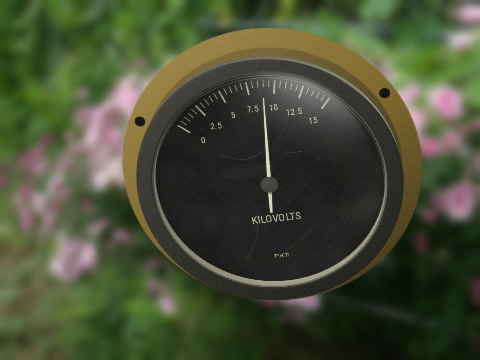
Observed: 9 (kV)
